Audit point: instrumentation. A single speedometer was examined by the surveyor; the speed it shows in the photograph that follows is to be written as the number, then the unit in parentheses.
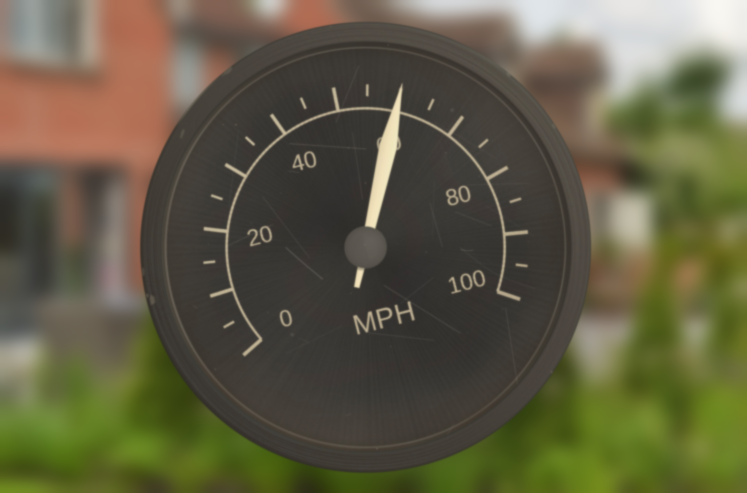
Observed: 60 (mph)
